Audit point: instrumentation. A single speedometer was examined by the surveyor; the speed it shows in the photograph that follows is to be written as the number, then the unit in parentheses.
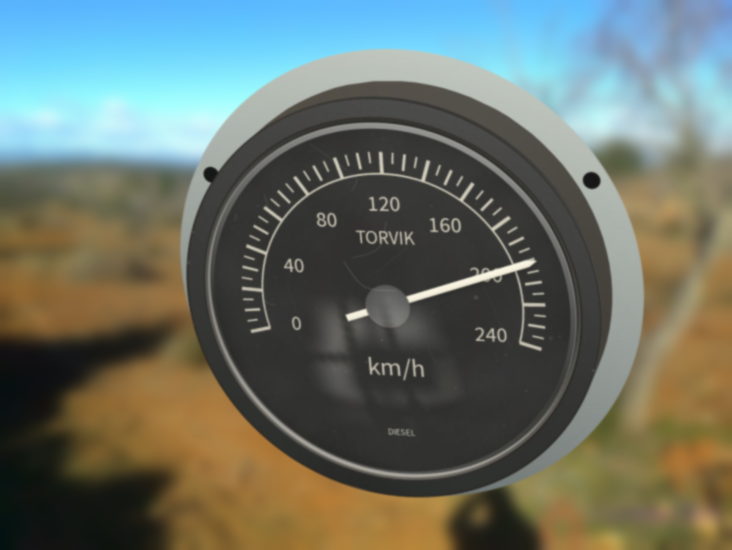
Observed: 200 (km/h)
